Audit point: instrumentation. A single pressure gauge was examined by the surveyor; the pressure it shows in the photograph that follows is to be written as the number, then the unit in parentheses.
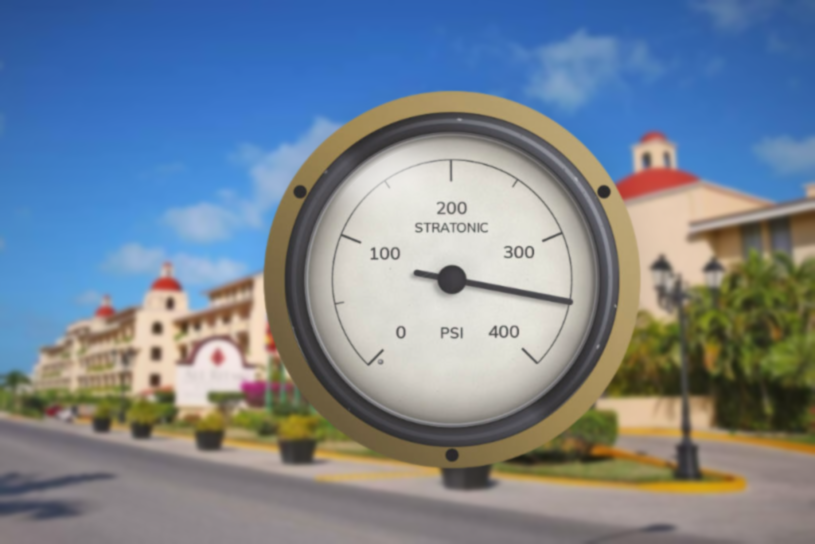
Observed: 350 (psi)
